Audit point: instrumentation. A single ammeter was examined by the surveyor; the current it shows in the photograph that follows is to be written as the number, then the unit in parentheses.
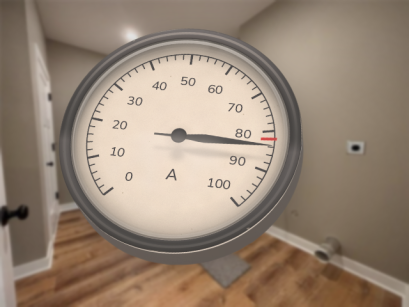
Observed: 84 (A)
